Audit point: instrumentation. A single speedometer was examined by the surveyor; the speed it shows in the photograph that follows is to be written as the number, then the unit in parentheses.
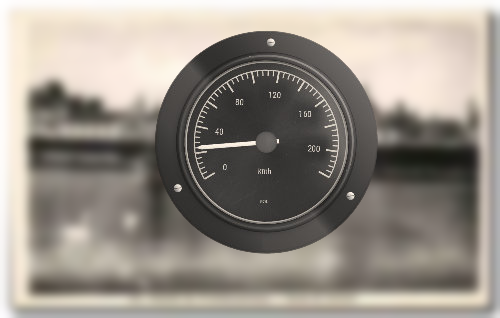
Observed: 24 (km/h)
